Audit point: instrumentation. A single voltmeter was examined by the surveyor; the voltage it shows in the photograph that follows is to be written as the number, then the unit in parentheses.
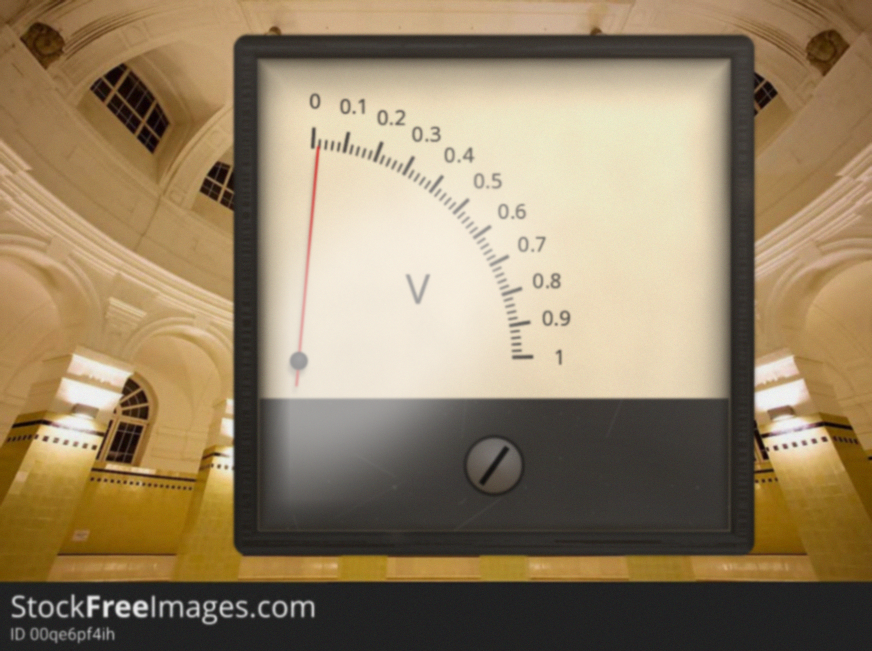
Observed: 0.02 (V)
